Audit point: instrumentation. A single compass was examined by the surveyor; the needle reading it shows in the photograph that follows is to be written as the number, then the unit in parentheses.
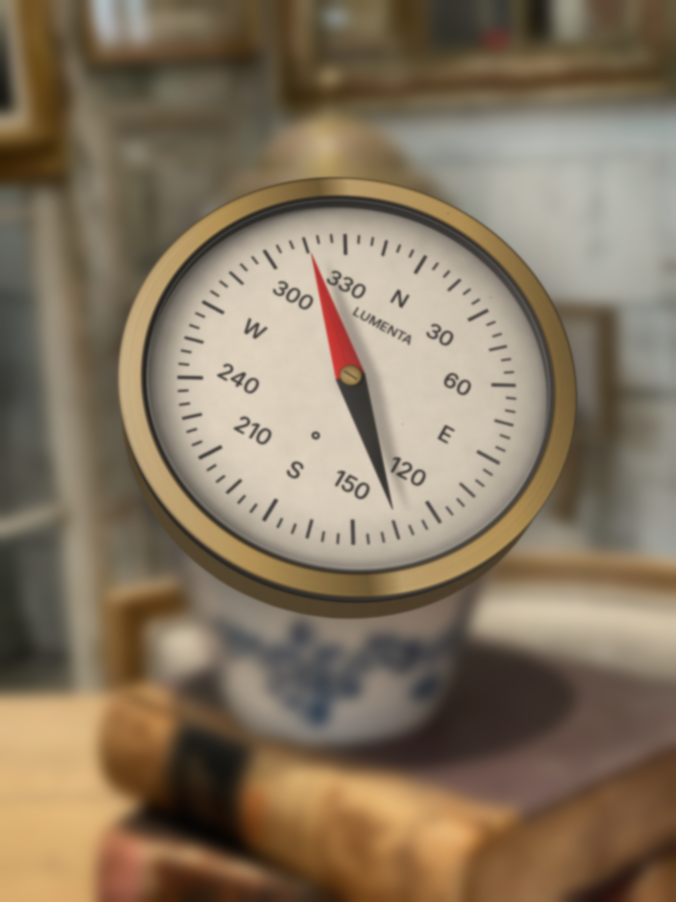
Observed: 315 (°)
